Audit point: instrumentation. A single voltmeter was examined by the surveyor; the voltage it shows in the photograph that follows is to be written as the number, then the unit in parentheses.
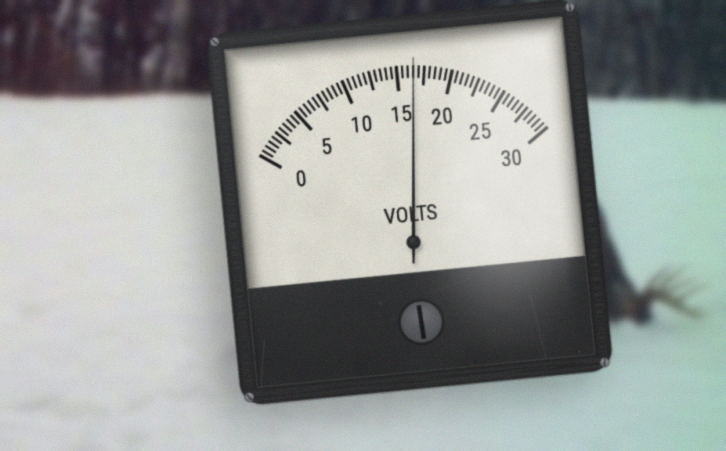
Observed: 16.5 (V)
